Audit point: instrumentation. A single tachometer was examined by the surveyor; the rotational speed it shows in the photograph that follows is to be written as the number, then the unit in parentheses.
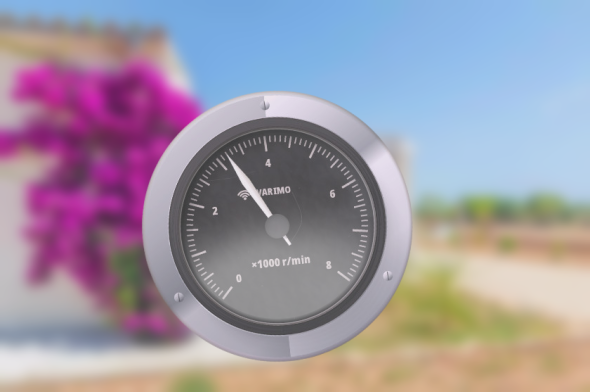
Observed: 3200 (rpm)
